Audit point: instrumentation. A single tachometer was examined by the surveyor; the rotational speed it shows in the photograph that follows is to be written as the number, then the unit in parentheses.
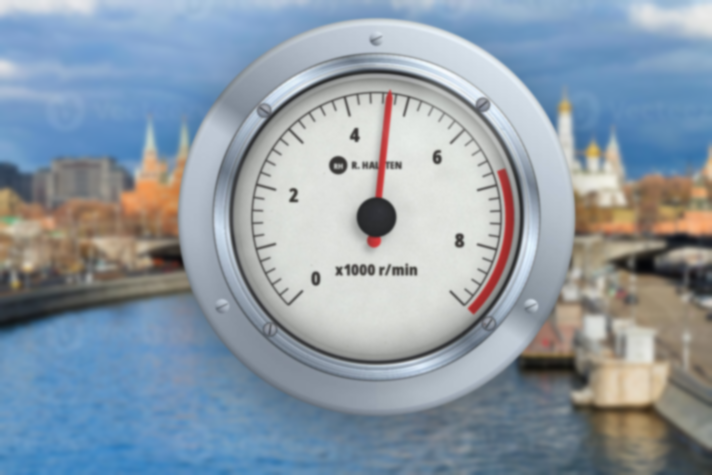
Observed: 4700 (rpm)
